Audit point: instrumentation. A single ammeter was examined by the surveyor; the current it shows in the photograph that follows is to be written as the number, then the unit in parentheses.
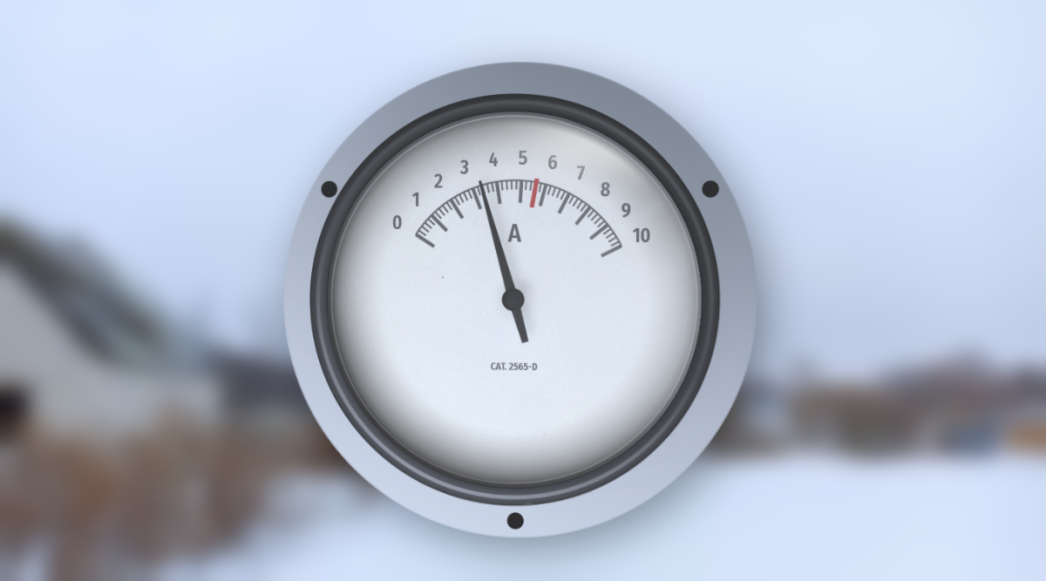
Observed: 3.4 (A)
